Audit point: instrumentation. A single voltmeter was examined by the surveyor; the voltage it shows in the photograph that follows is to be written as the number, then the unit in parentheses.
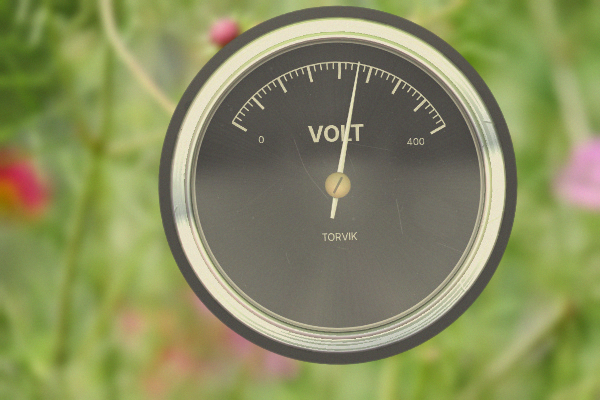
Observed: 230 (V)
